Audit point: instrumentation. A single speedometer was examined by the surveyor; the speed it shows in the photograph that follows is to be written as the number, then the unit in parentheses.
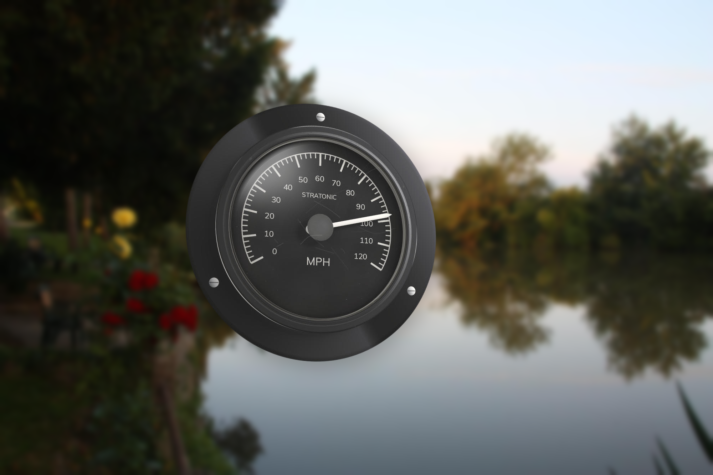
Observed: 98 (mph)
